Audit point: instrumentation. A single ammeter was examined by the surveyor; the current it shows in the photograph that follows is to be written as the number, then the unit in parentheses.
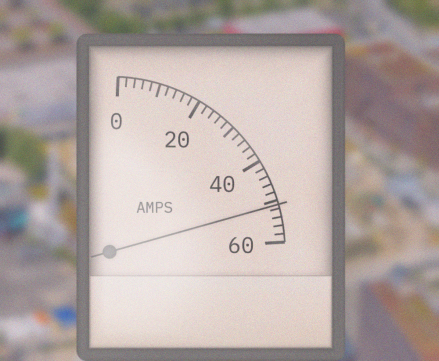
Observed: 51 (A)
